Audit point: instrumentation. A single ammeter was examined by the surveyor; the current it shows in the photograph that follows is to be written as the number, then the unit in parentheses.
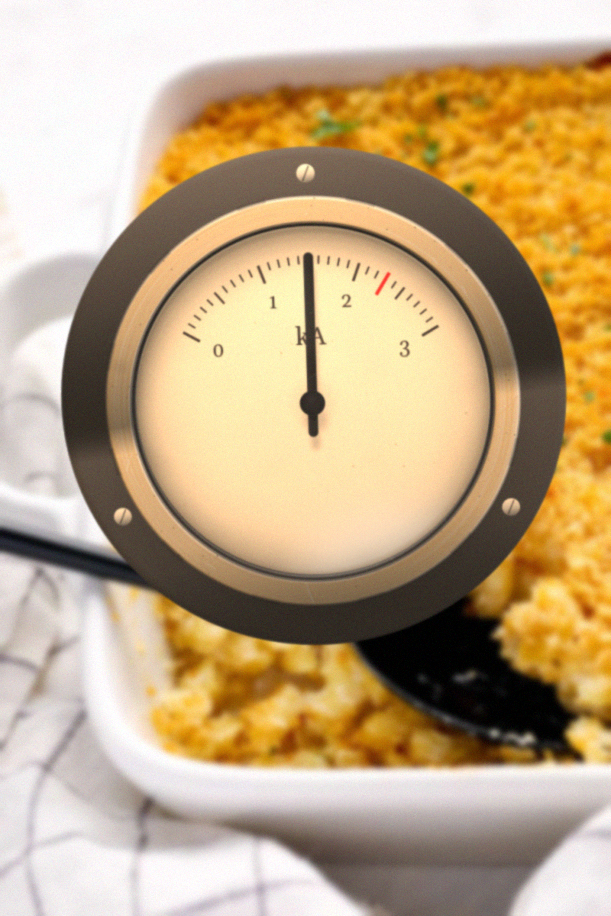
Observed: 1.5 (kA)
